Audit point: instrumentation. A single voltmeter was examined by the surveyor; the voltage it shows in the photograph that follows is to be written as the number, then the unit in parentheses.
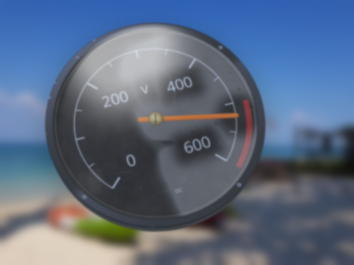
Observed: 525 (V)
